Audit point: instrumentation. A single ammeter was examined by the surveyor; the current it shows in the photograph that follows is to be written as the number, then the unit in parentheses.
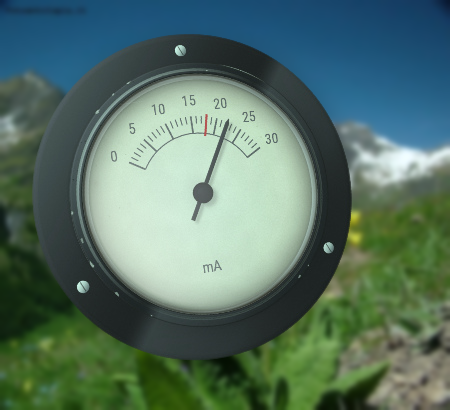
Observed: 22 (mA)
